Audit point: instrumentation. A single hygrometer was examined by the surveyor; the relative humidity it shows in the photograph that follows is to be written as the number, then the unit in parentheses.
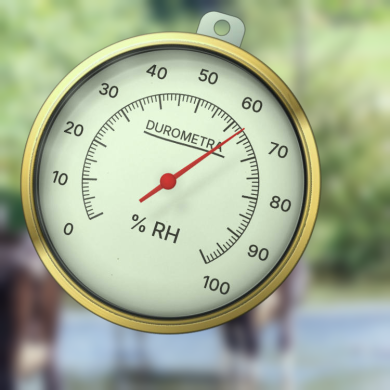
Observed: 63 (%)
